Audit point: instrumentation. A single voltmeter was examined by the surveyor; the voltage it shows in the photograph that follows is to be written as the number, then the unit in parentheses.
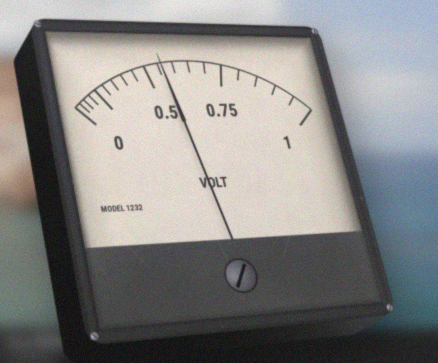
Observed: 0.55 (V)
